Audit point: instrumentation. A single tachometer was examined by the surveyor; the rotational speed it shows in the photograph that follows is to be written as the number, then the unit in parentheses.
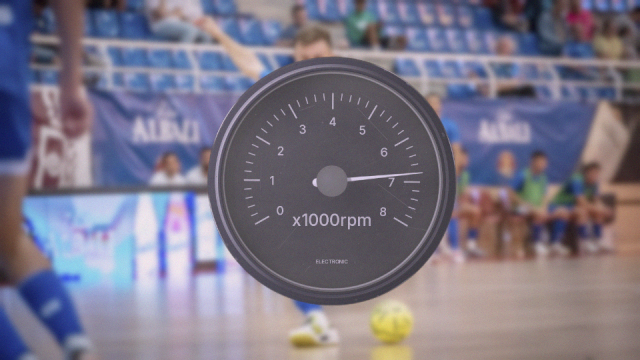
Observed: 6800 (rpm)
